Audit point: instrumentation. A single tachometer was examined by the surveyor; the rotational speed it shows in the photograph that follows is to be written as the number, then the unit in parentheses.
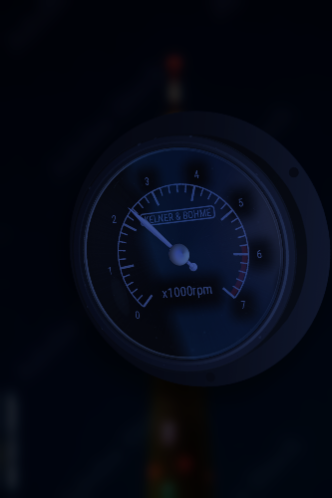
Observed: 2400 (rpm)
